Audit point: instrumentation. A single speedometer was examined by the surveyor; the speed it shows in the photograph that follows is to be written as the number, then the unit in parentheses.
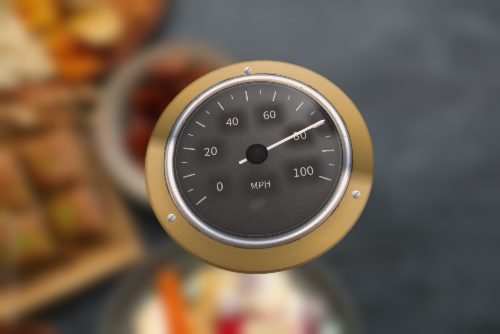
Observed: 80 (mph)
